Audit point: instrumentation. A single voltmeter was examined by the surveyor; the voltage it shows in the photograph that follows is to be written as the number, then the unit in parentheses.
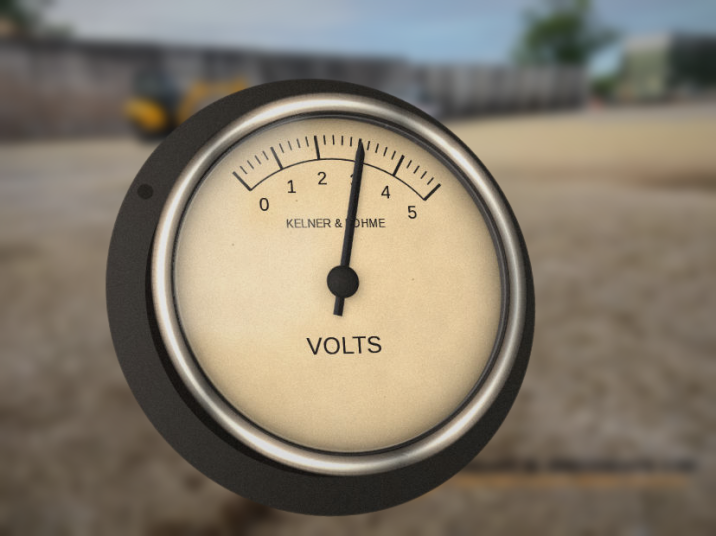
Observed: 3 (V)
